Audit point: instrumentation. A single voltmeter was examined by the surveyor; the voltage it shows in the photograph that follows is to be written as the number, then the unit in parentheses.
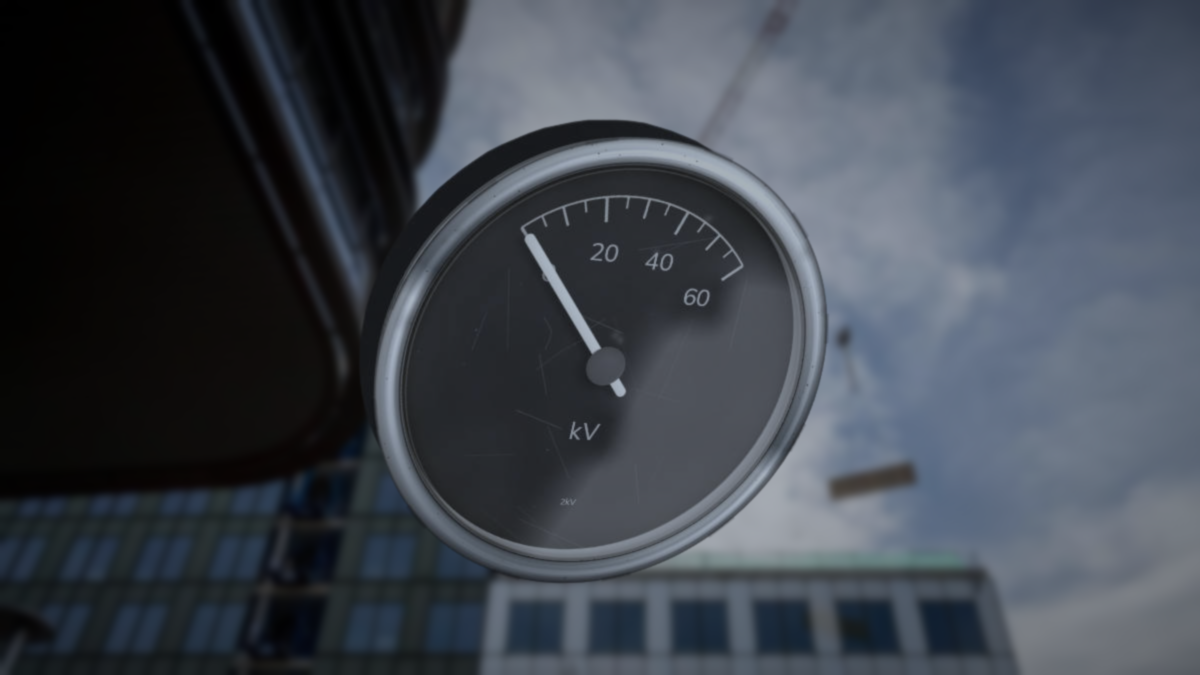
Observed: 0 (kV)
